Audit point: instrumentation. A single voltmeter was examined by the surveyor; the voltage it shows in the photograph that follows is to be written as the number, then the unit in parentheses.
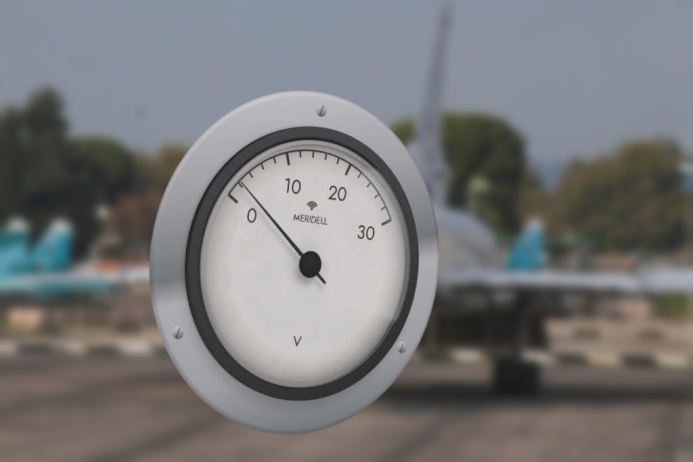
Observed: 2 (V)
